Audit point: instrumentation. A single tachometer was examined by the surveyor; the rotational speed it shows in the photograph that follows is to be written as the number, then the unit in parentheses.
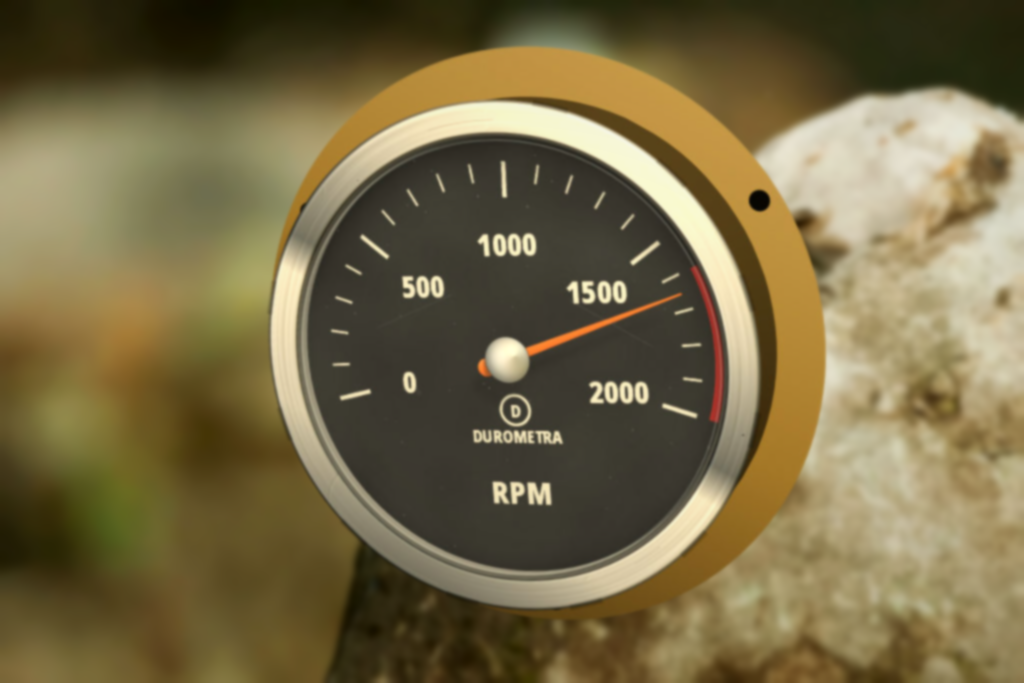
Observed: 1650 (rpm)
